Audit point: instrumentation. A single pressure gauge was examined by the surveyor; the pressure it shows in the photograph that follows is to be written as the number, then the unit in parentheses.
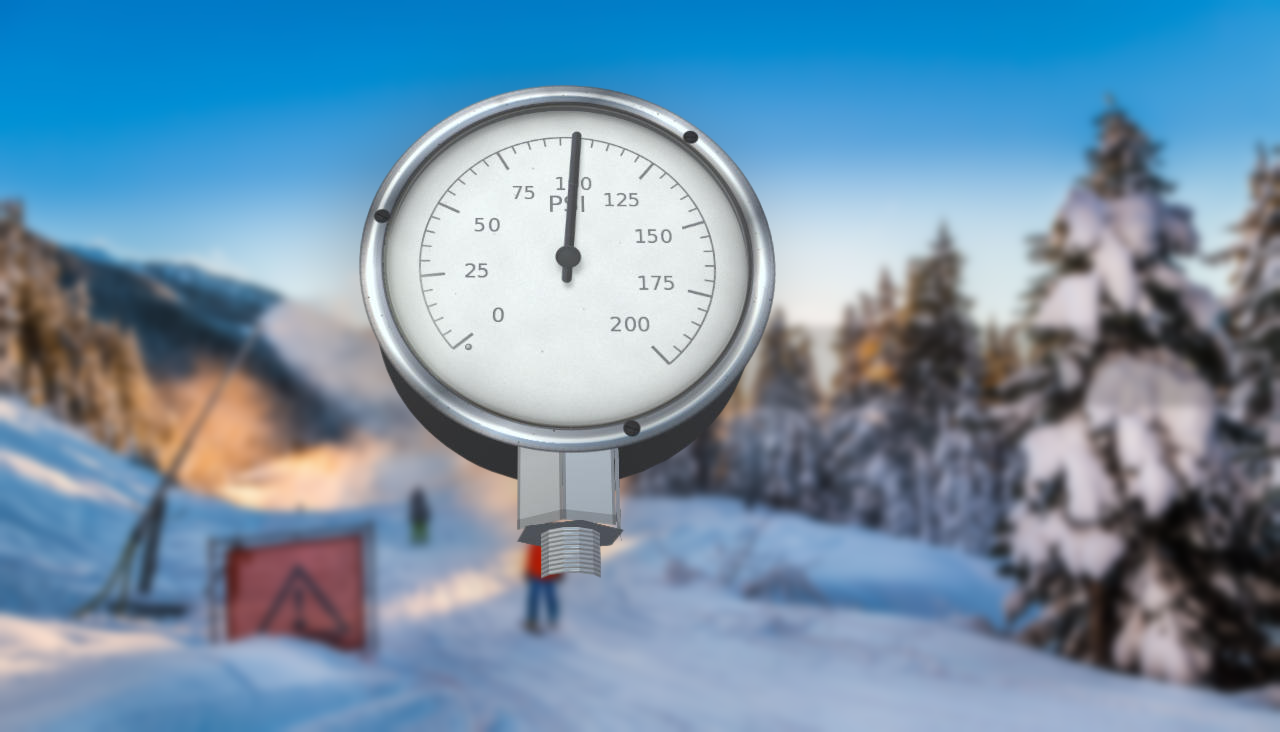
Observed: 100 (psi)
